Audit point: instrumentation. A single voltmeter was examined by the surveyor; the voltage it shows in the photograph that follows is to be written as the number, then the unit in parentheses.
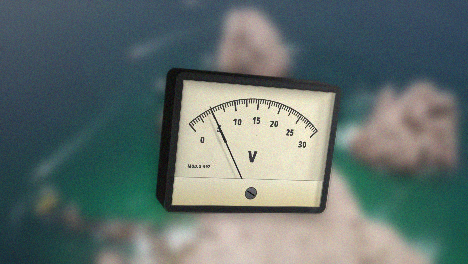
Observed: 5 (V)
